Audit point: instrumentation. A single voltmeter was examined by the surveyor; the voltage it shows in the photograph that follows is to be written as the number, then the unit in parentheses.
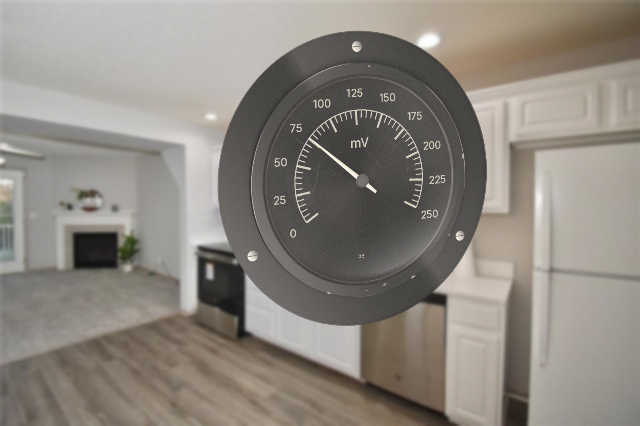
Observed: 75 (mV)
